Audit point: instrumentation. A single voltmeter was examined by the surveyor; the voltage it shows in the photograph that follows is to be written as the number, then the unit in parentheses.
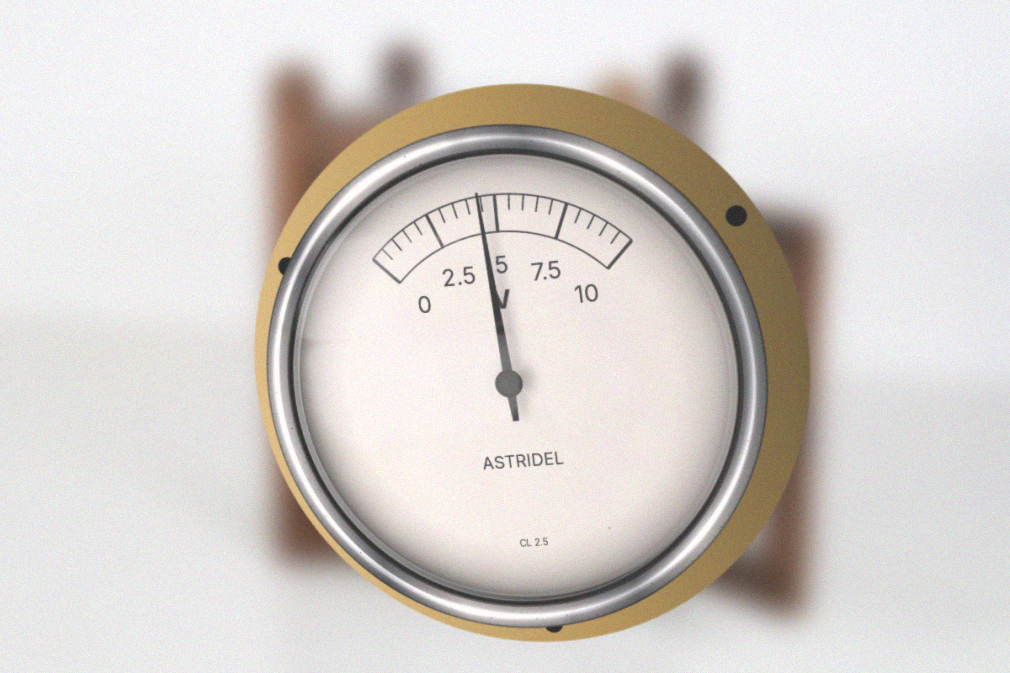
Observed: 4.5 (V)
